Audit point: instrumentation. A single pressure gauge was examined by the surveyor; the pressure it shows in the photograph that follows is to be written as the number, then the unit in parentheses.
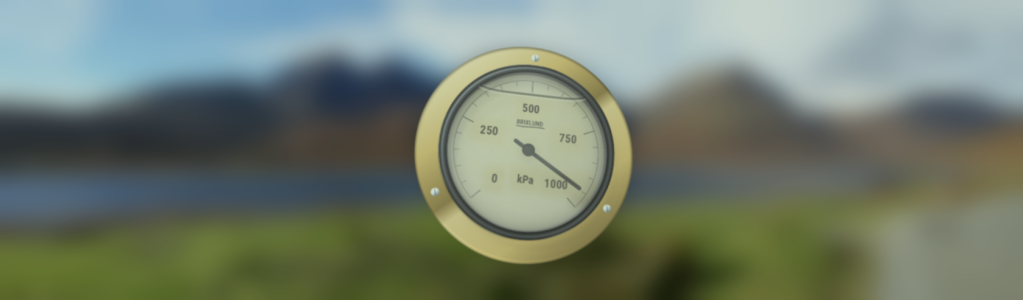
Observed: 950 (kPa)
